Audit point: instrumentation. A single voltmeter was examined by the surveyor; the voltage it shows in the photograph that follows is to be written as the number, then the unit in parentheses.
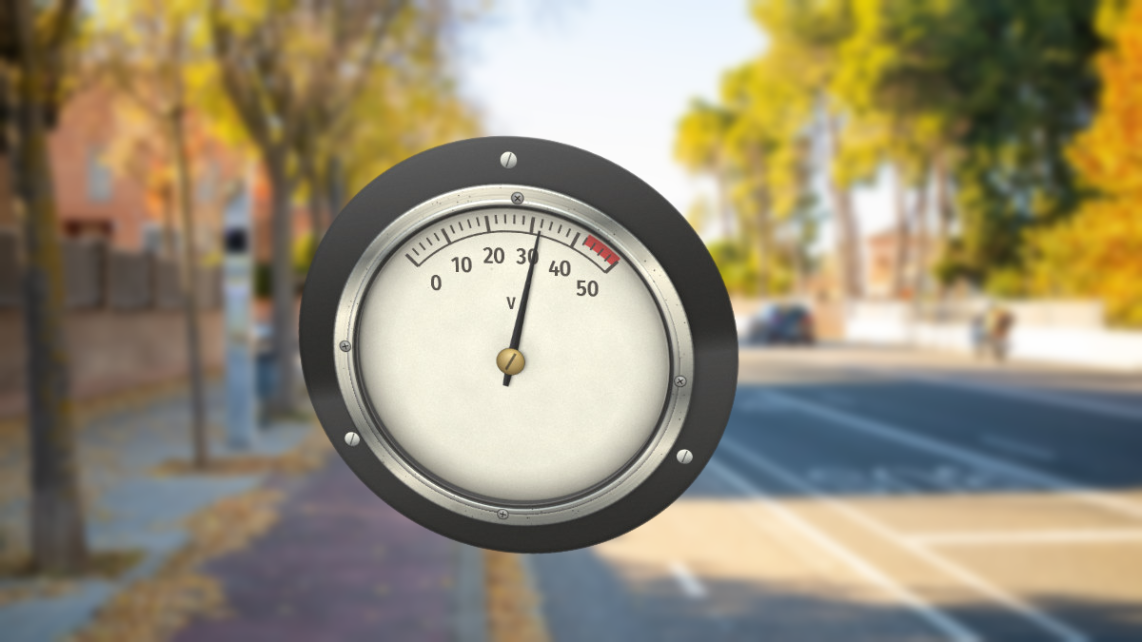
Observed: 32 (V)
